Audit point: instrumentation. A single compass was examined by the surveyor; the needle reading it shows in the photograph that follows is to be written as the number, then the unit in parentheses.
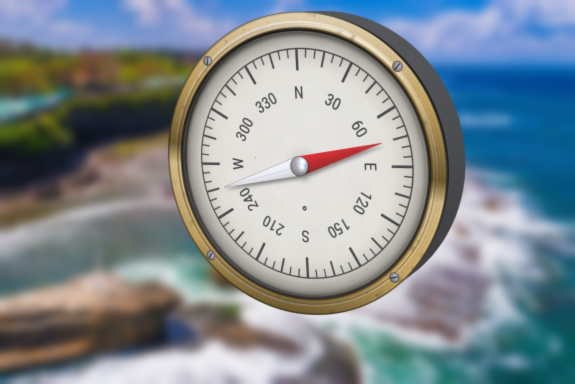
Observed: 75 (°)
